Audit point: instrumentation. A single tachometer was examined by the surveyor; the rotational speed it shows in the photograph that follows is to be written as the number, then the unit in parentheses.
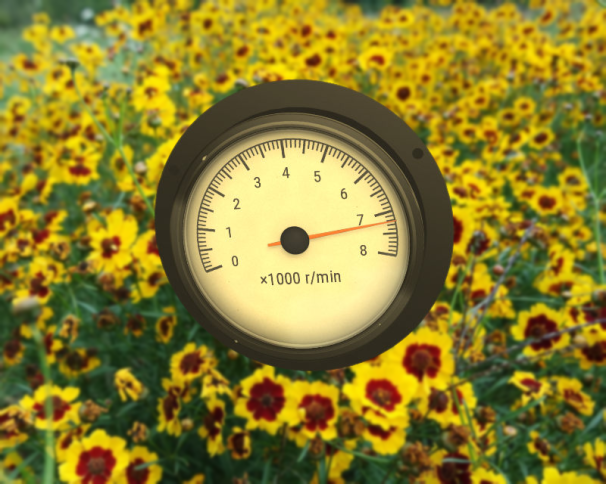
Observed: 7200 (rpm)
